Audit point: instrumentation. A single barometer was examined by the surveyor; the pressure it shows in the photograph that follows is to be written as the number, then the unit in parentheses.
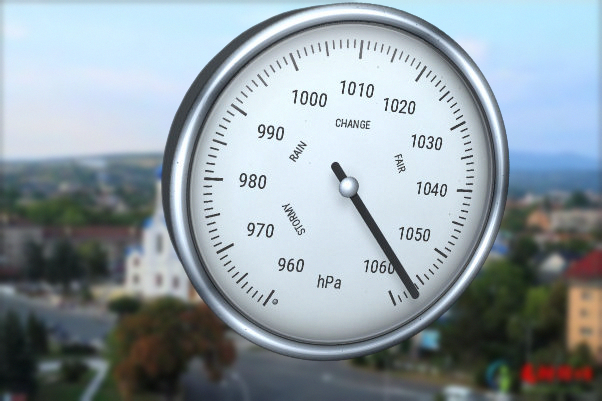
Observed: 1057 (hPa)
